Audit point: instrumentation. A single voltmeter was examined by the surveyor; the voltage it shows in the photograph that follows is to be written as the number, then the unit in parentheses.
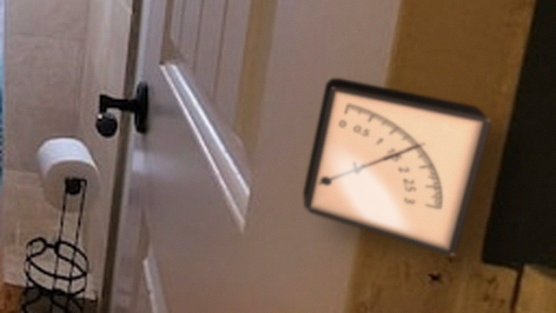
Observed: 1.5 (V)
